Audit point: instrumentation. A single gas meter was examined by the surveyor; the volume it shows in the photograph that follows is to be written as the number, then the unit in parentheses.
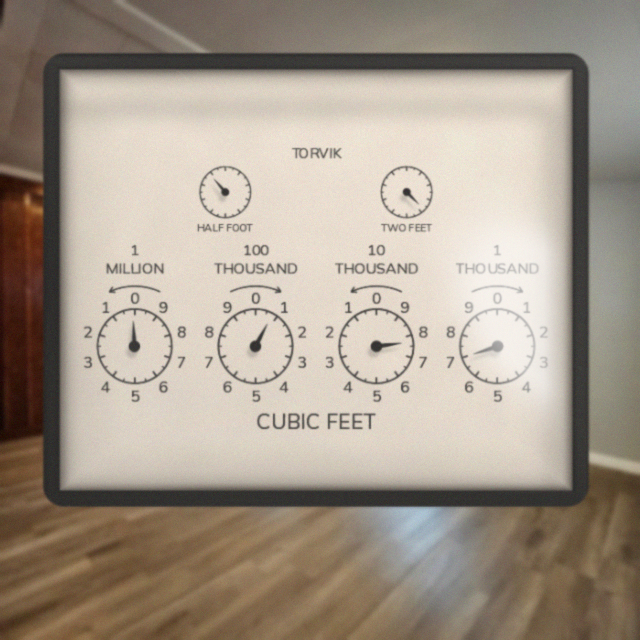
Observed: 7700 (ft³)
